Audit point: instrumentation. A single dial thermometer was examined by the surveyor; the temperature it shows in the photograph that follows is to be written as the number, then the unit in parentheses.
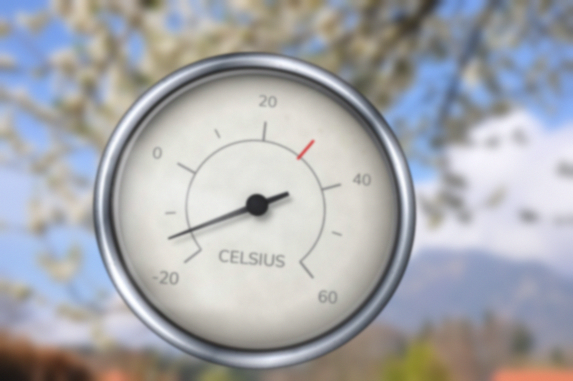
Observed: -15 (°C)
